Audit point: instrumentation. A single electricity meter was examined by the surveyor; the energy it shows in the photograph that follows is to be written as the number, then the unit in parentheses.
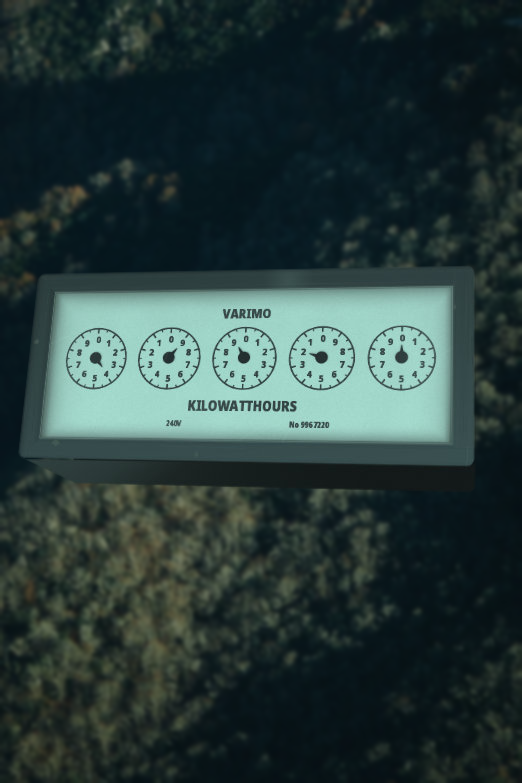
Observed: 38920 (kWh)
